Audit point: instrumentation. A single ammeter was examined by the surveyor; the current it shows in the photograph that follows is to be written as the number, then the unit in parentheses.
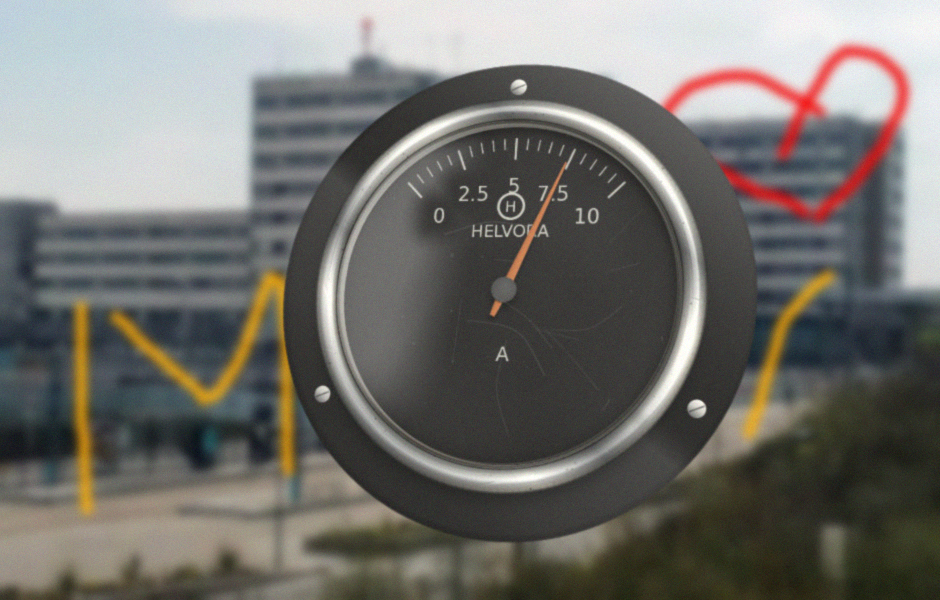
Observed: 7.5 (A)
